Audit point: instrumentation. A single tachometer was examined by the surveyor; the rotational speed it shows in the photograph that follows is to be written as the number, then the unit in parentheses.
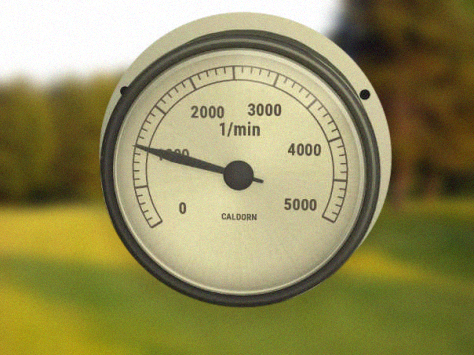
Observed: 1000 (rpm)
